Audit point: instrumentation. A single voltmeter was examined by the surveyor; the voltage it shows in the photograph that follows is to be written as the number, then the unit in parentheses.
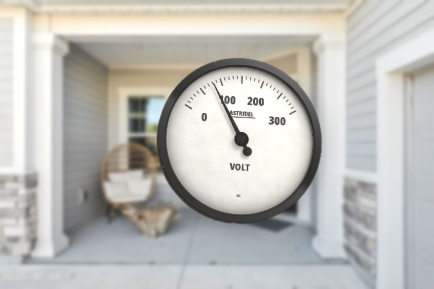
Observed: 80 (V)
